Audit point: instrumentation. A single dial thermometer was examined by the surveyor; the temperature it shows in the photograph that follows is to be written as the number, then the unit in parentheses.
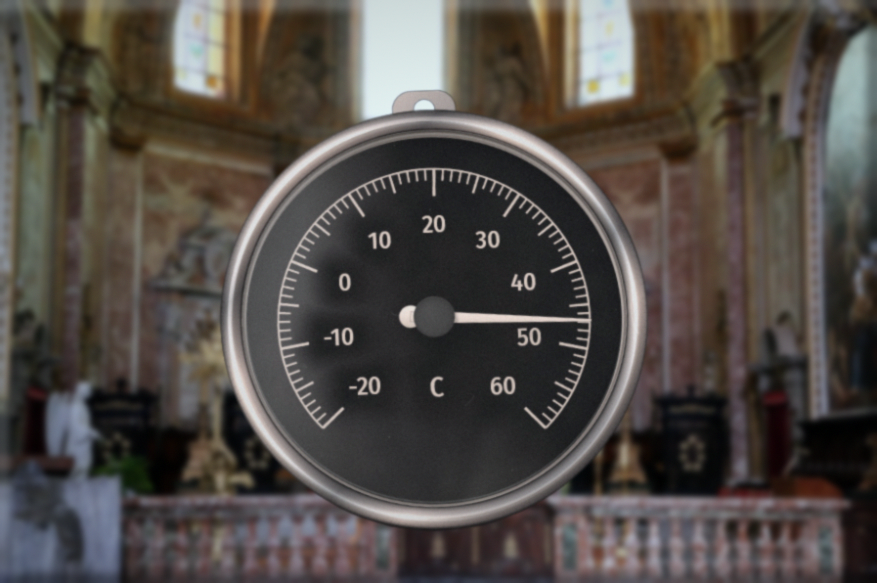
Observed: 47 (°C)
